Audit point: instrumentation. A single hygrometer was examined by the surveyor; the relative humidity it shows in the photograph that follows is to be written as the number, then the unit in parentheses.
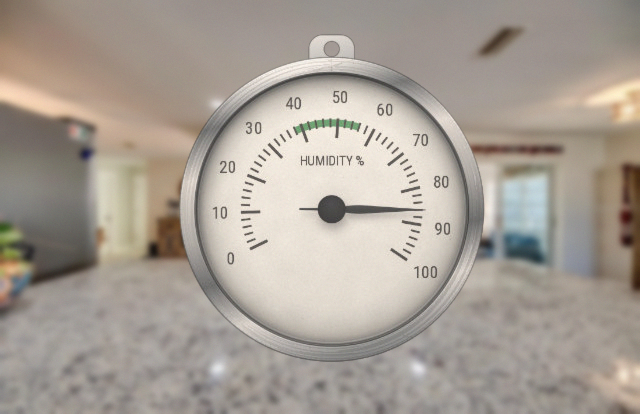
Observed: 86 (%)
